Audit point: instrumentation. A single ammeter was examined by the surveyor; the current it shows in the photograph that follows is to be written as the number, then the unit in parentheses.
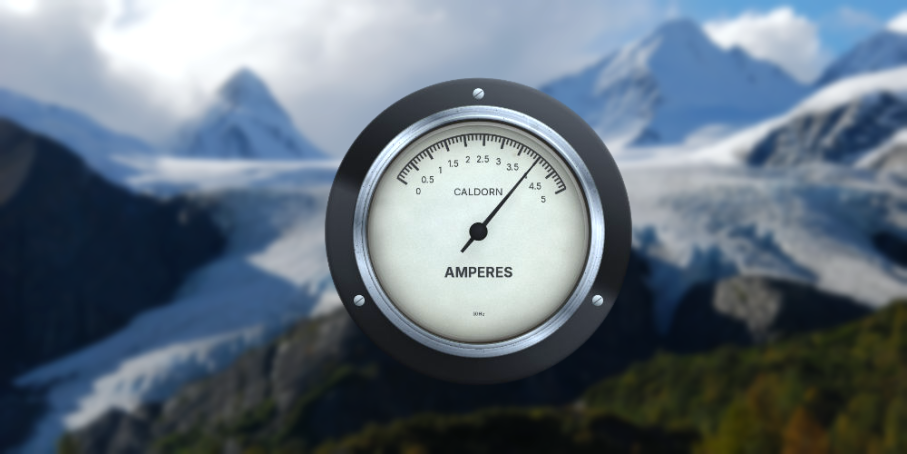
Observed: 4 (A)
